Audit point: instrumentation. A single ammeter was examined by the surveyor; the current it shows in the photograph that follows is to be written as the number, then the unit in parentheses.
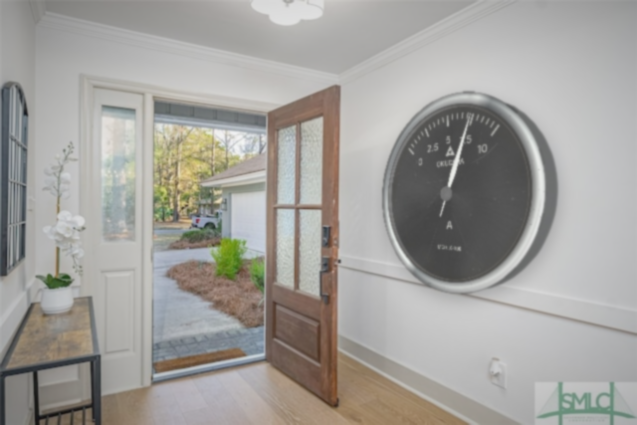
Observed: 7.5 (A)
